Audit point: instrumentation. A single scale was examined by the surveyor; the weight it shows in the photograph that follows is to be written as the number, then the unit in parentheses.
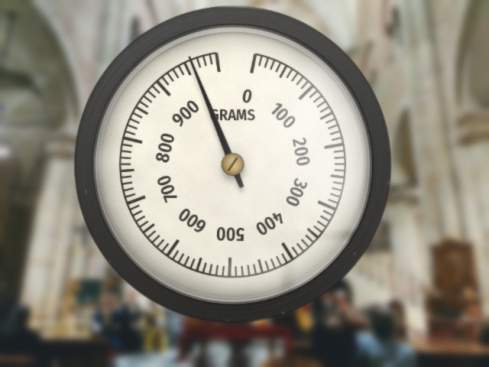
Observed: 960 (g)
